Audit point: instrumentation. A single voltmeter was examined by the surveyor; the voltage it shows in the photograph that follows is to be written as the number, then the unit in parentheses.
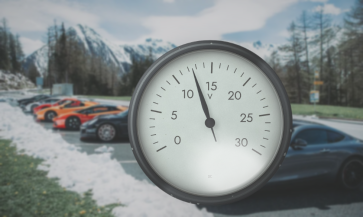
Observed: 12.5 (V)
